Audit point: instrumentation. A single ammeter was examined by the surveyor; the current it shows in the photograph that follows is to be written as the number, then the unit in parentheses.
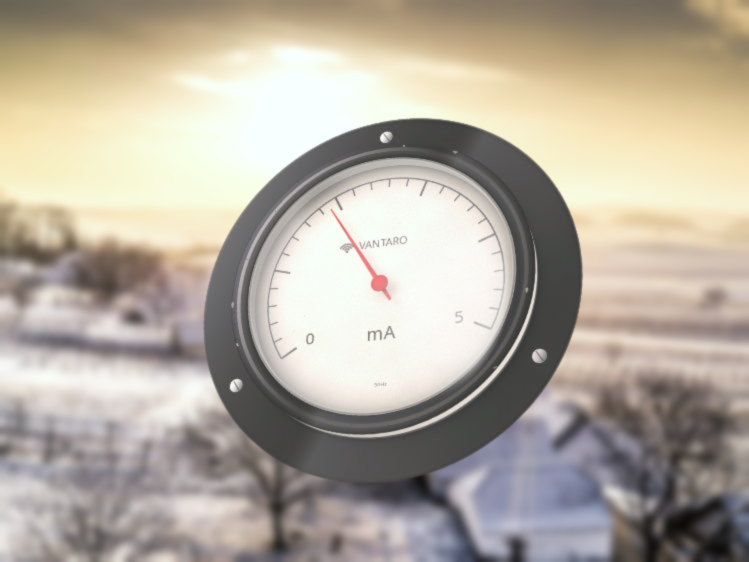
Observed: 1.9 (mA)
